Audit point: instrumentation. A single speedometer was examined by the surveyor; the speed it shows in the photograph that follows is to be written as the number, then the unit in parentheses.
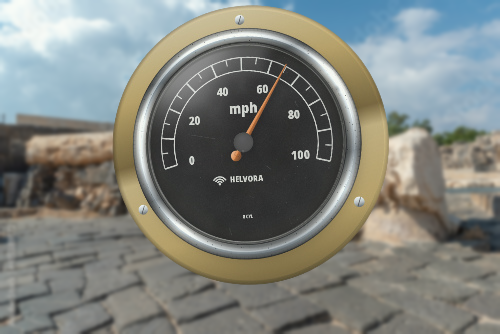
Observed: 65 (mph)
